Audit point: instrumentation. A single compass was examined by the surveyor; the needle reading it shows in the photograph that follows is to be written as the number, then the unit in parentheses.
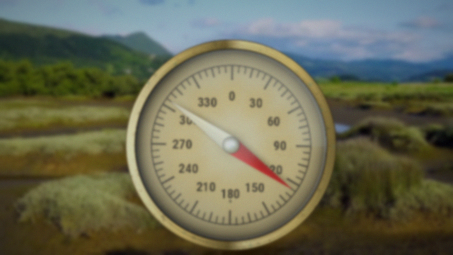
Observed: 125 (°)
